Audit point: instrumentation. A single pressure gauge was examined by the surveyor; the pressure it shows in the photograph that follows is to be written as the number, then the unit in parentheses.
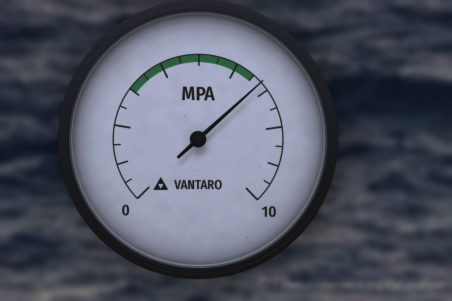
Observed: 6.75 (MPa)
